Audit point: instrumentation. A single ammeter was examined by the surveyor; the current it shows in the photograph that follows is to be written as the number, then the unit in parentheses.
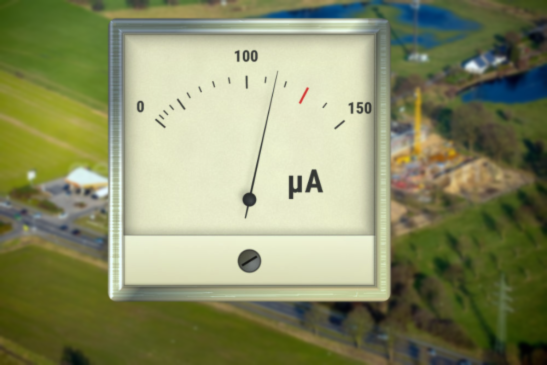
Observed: 115 (µA)
